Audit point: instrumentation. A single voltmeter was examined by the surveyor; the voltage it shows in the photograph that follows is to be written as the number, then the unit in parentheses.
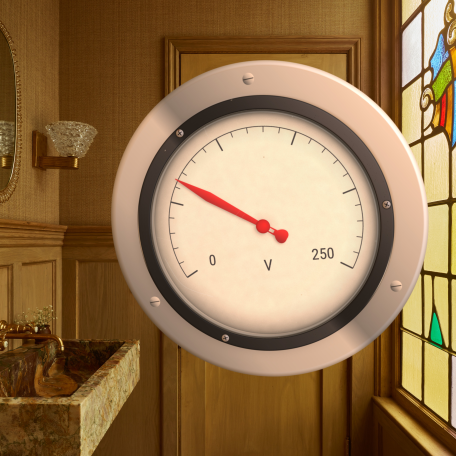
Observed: 65 (V)
